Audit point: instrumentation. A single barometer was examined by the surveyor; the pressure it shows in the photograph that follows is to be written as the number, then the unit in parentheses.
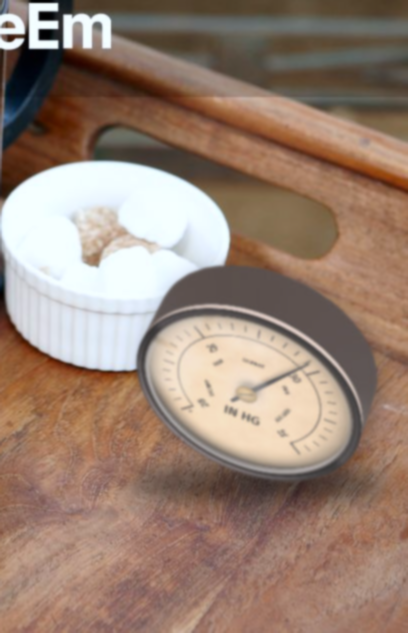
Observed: 29.9 (inHg)
